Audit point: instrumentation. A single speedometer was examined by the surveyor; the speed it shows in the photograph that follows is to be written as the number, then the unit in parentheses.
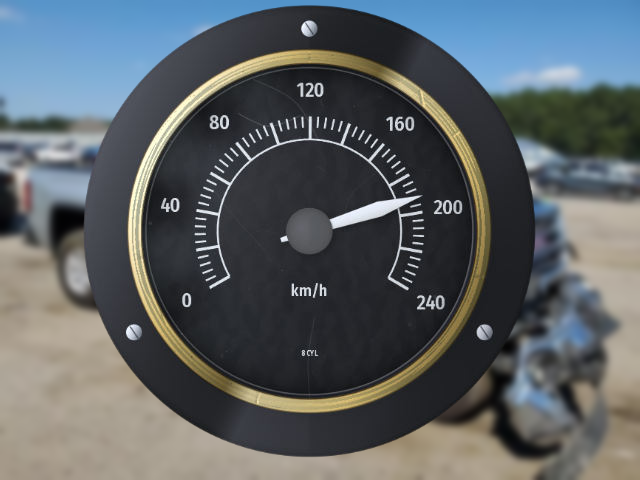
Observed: 192 (km/h)
